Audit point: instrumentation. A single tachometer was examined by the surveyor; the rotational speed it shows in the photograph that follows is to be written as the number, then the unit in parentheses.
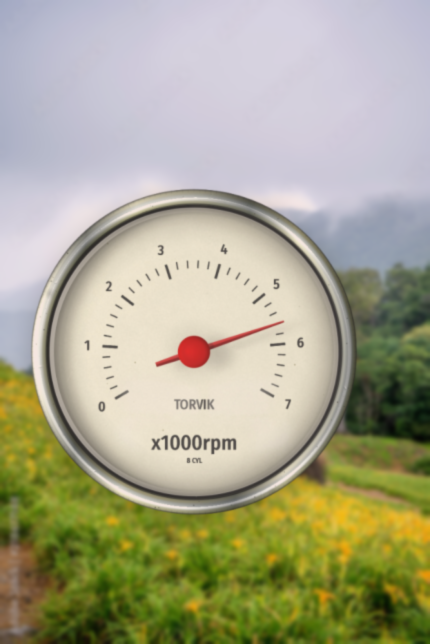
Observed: 5600 (rpm)
